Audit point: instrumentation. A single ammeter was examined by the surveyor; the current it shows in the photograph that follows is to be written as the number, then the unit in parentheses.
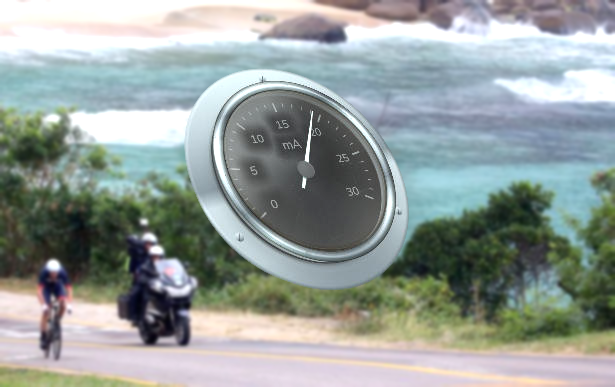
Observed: 19 (mA)
